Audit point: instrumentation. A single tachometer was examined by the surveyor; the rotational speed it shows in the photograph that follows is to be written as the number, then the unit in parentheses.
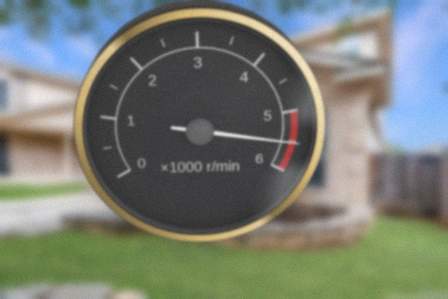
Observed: 5500 (rpm)
